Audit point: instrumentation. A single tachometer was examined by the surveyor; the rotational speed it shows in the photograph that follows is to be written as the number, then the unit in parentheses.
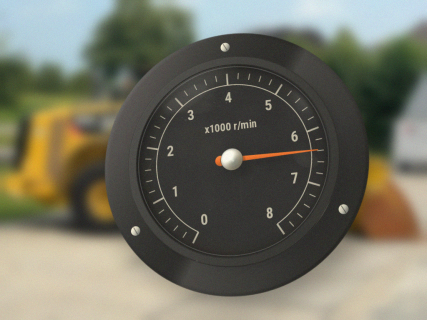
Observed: 6400 (rpm)
